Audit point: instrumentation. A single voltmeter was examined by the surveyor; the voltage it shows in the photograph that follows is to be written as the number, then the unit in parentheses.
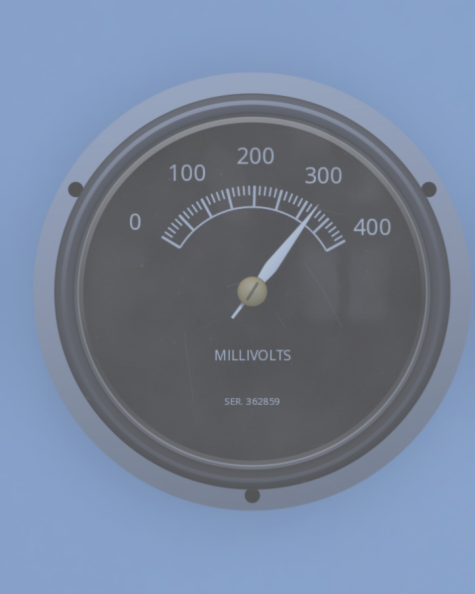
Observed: 320 (mV)
